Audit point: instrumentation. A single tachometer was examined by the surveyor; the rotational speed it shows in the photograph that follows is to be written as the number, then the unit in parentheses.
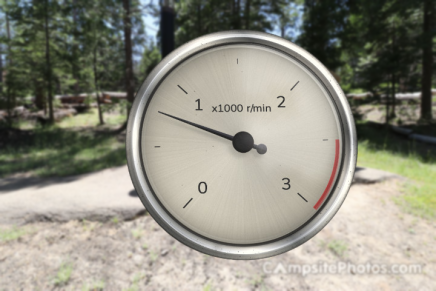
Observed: 750 (rpm)
